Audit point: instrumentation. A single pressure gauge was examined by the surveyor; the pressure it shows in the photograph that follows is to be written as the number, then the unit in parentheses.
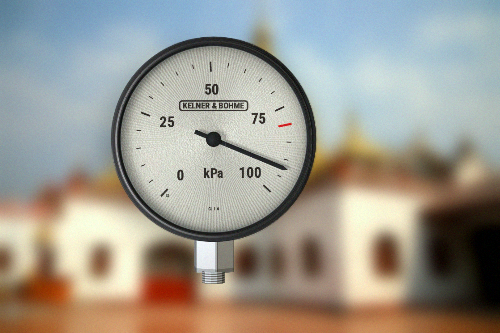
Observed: 92.5 (kPa)
